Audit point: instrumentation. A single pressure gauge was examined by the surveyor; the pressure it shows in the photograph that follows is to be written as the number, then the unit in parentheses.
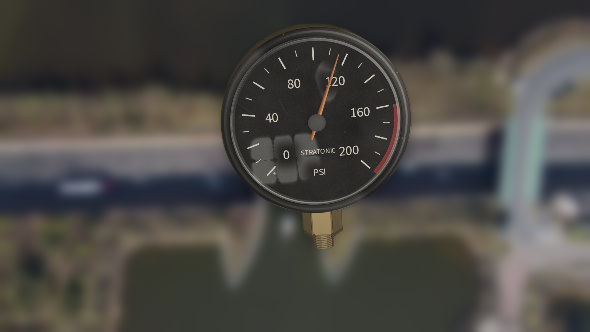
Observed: 115 (psi)
